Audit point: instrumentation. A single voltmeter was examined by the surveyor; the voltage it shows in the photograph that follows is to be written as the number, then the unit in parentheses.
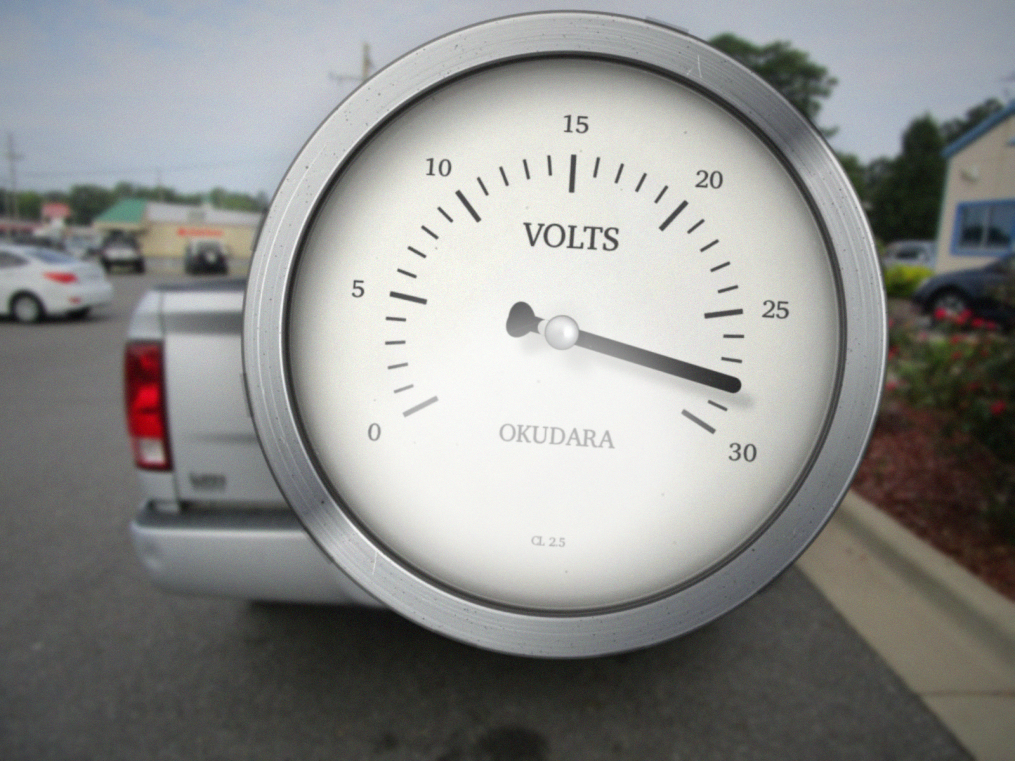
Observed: 28 (V)
